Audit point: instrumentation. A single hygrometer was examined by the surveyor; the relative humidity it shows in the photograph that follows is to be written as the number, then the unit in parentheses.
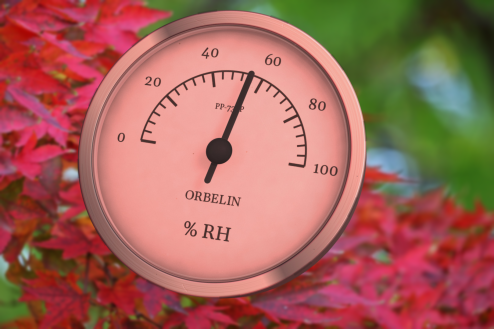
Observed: 56 (%)
